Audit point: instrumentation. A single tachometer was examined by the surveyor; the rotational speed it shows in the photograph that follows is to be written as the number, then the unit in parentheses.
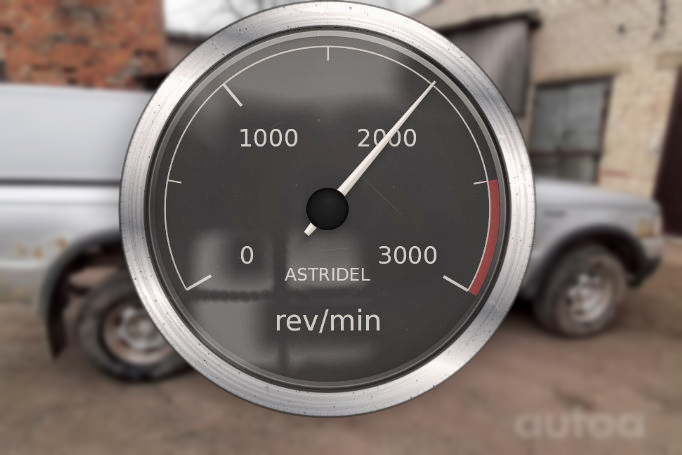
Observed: 2000 (rpm)
